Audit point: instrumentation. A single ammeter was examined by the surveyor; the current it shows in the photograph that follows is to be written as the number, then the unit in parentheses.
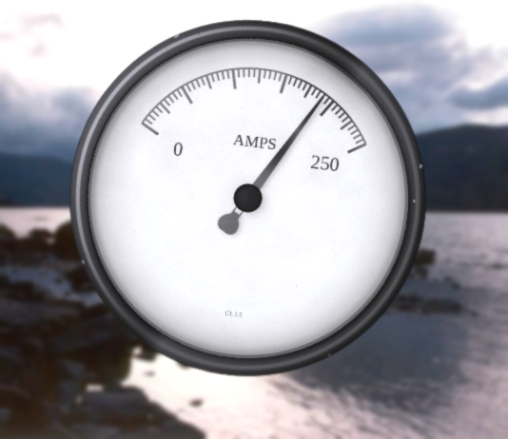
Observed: 190 (A)
